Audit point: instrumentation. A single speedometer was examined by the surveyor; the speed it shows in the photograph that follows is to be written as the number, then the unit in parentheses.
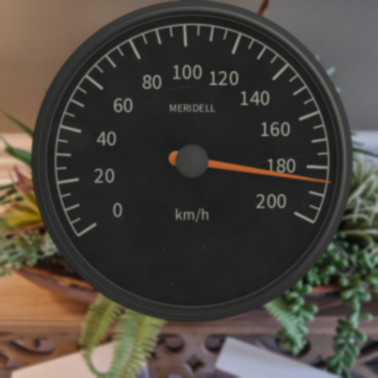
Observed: 185 (km/h)
